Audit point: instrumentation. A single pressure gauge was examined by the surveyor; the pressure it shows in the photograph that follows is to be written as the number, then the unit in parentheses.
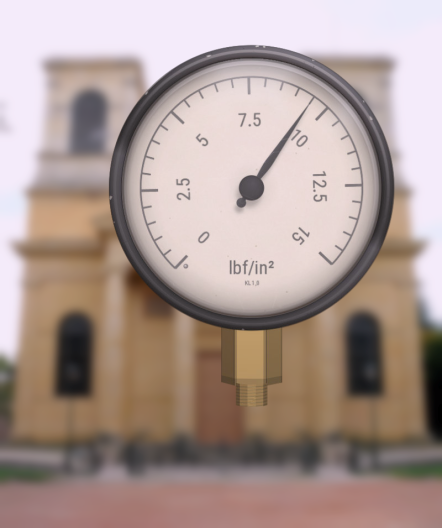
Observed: 9.5 (psi)
